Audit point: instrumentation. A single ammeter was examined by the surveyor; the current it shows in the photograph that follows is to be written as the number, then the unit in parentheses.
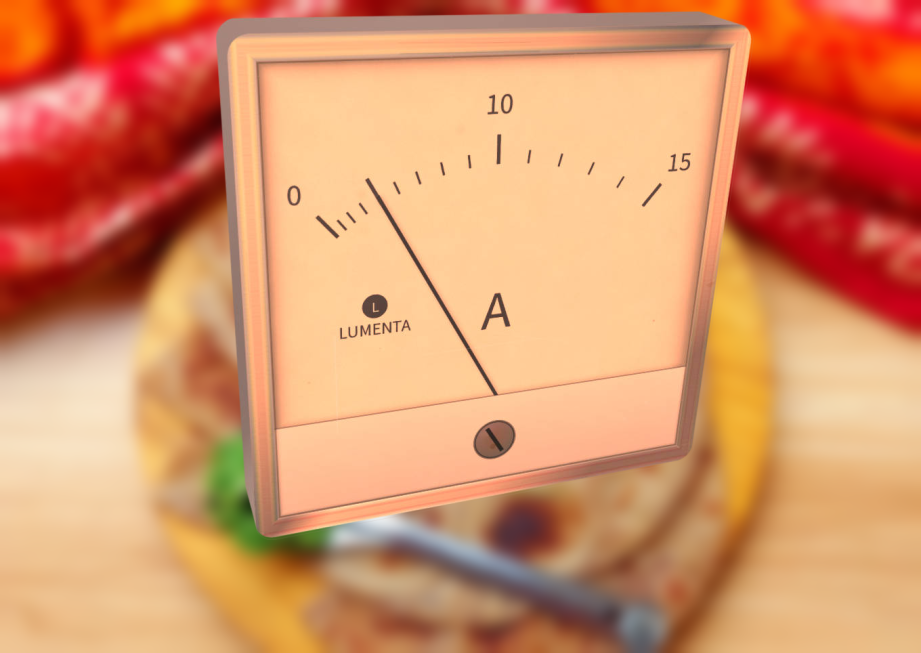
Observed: 5 (A)
